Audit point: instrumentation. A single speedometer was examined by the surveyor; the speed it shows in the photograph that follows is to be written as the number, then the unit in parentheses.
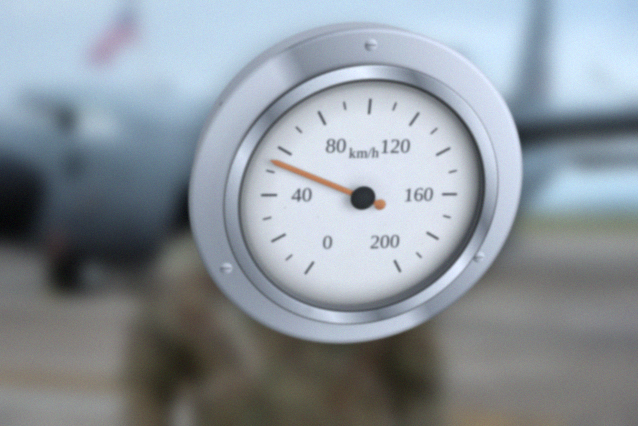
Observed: 55 (km/h)
